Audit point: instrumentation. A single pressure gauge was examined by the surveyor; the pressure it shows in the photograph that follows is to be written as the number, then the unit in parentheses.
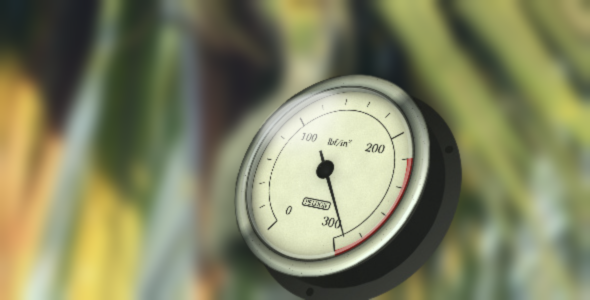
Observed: 290 (psi)
